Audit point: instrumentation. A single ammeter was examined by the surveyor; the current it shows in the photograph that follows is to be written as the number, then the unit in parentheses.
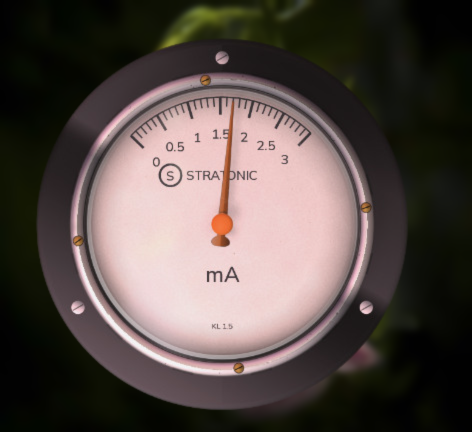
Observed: 1.7 (mA)
